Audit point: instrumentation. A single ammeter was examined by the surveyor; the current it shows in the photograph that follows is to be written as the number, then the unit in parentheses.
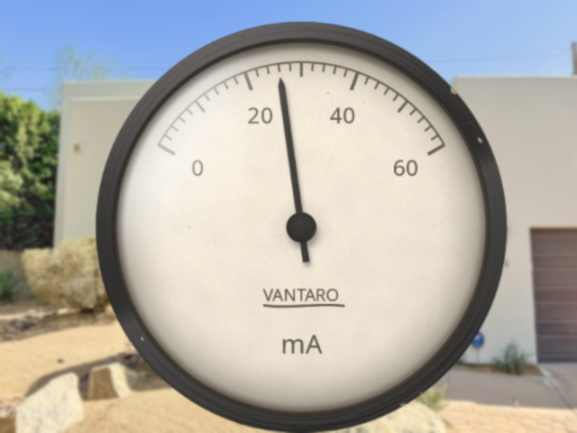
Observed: 26 (mA)
